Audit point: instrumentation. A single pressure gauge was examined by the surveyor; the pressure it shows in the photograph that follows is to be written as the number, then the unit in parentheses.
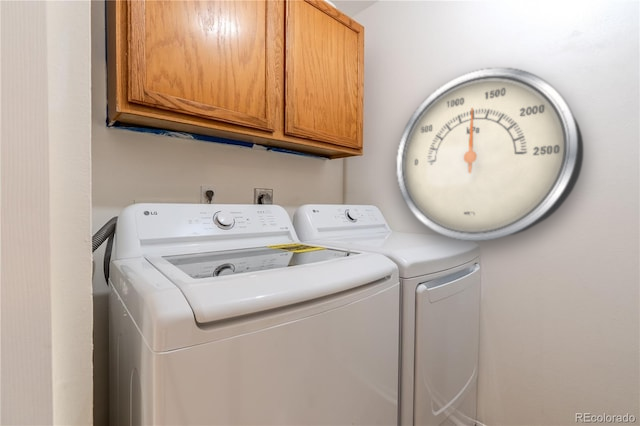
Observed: 1250 (kPa)
